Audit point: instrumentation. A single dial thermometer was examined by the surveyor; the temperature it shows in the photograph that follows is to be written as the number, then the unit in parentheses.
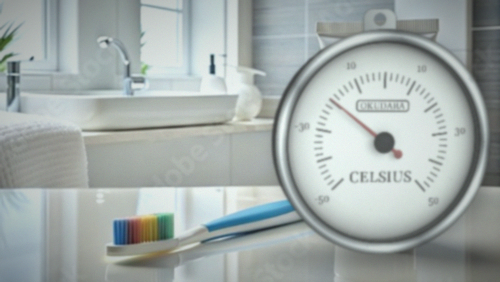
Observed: -20 (°C)
